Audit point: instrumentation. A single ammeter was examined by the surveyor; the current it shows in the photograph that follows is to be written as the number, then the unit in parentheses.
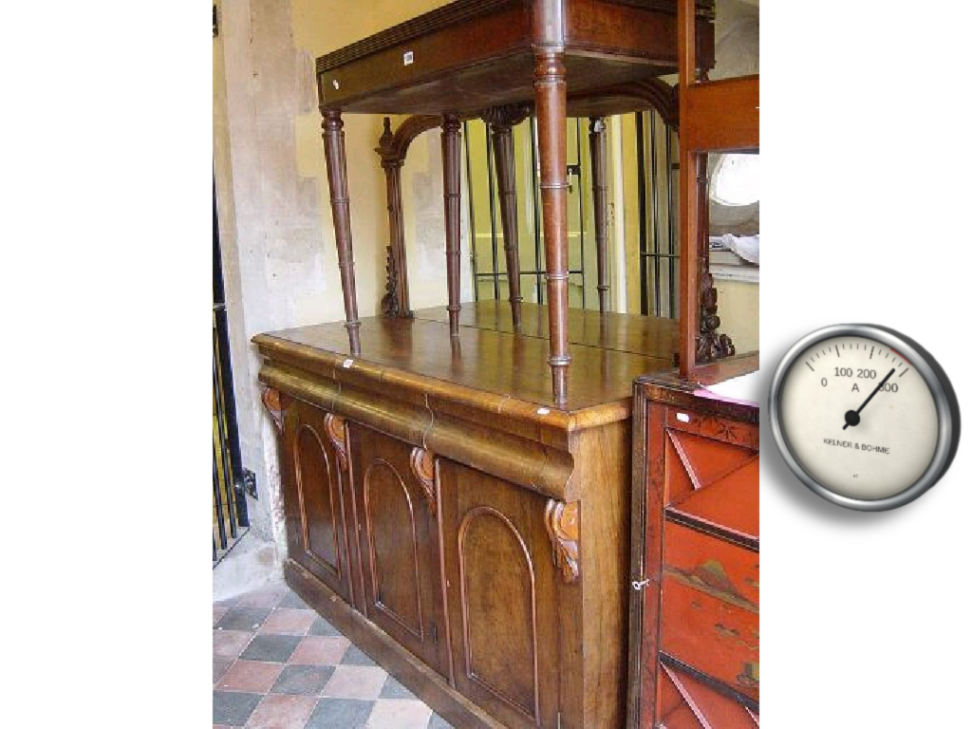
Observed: 280 (A)
